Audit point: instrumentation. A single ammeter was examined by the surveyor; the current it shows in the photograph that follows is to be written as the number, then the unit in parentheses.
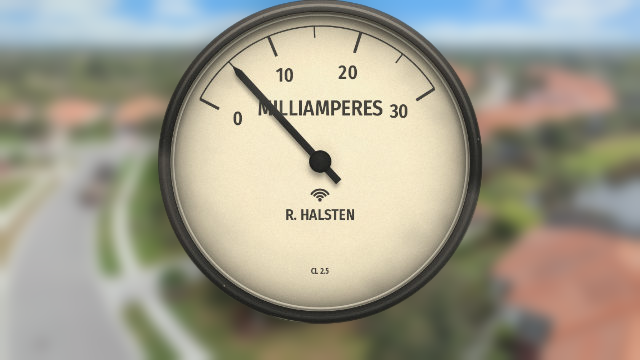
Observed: 5 (mA)
